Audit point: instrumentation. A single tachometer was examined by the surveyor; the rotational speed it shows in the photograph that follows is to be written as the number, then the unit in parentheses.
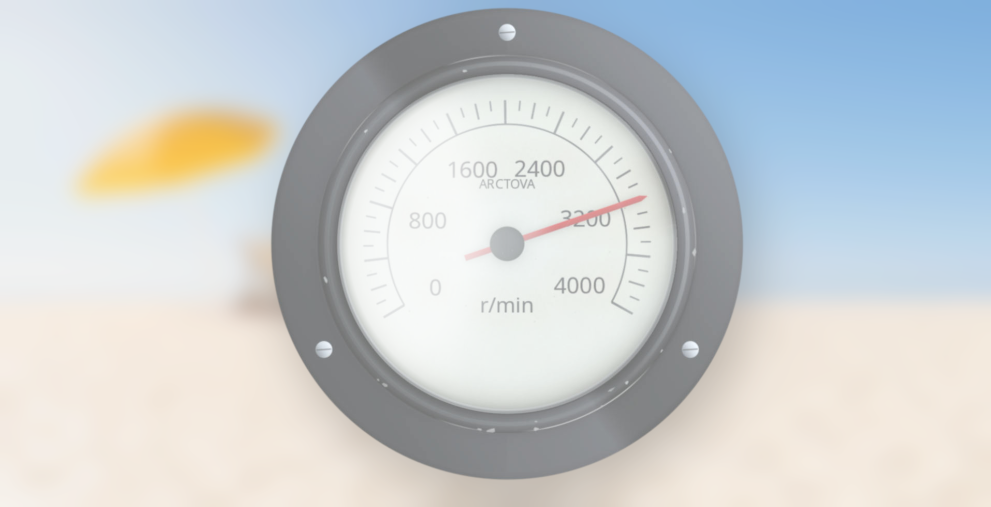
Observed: 3200 (rpm)
